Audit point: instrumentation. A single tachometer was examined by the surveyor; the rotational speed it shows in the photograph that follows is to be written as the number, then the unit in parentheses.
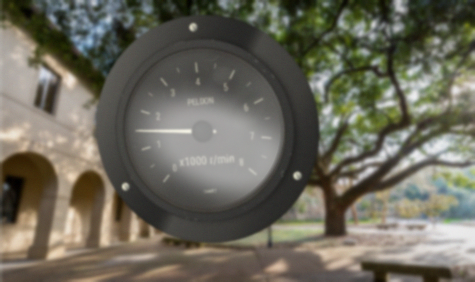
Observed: 1500 (rpm)
